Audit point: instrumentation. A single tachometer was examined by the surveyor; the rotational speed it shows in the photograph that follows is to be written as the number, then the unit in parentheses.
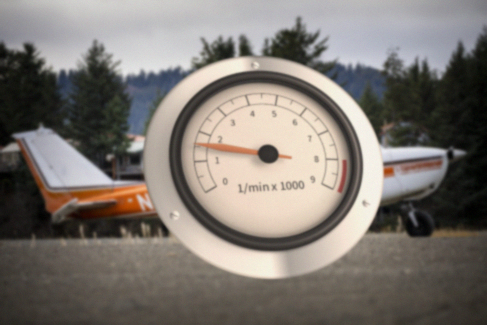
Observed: 1500 (rpm)
